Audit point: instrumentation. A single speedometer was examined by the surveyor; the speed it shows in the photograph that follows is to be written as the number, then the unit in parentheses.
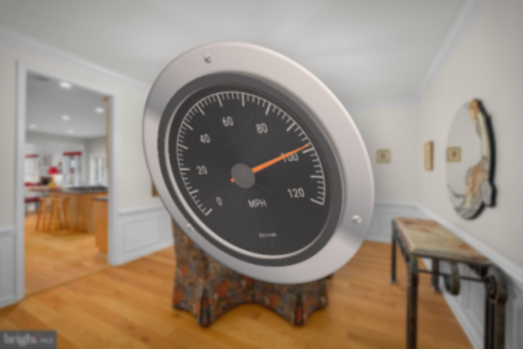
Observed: 98 (mph)
